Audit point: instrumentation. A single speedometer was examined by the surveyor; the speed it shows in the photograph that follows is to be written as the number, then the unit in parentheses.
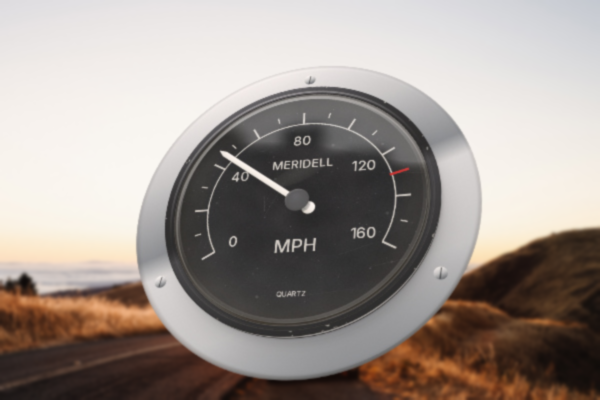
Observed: 45 (mph)
